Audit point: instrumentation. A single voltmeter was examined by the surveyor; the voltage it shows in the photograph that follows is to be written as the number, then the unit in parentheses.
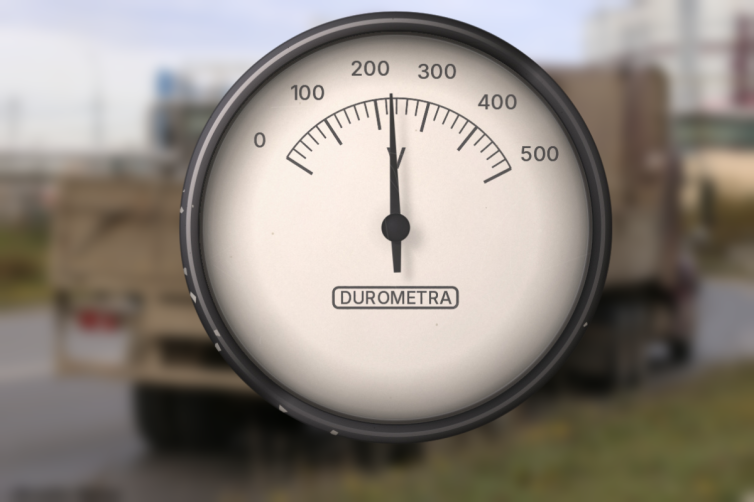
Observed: 230 (V)
